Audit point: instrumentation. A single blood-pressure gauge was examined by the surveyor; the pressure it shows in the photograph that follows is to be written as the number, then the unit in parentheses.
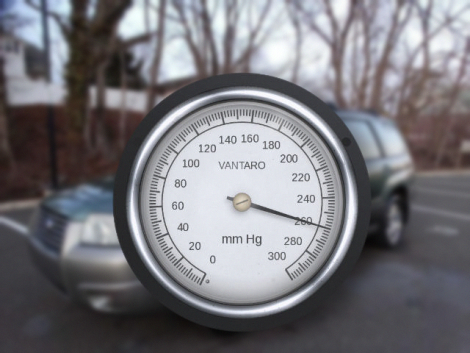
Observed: 260 (mmHg)
